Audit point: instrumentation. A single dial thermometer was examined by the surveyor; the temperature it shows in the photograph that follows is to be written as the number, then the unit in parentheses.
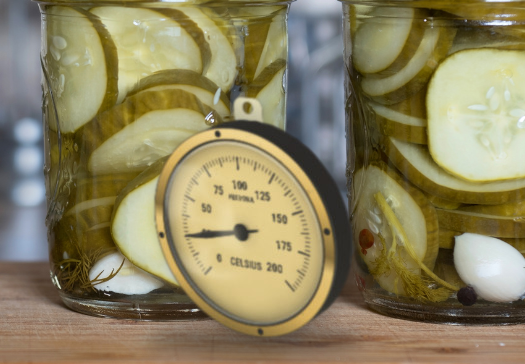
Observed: 25 (°C)
